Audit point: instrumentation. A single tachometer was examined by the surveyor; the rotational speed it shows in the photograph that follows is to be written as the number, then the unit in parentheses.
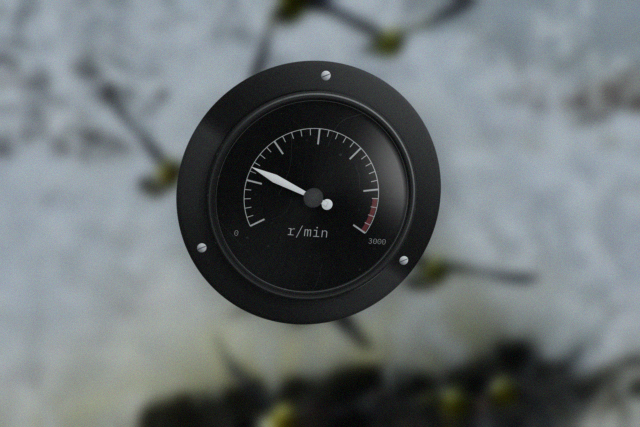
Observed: 650 (rpm)
